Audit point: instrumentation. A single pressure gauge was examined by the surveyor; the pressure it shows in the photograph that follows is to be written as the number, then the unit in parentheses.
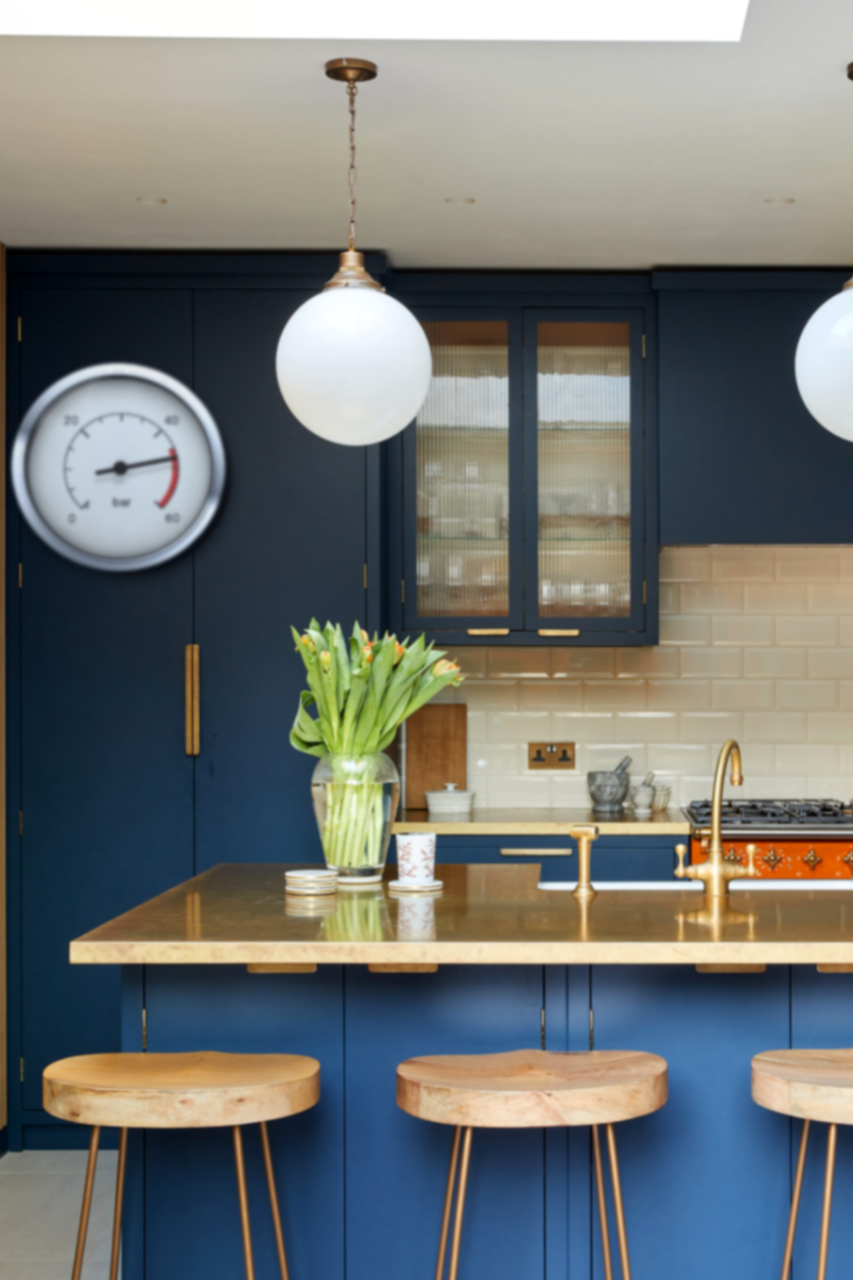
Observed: 47.5 (bar)
